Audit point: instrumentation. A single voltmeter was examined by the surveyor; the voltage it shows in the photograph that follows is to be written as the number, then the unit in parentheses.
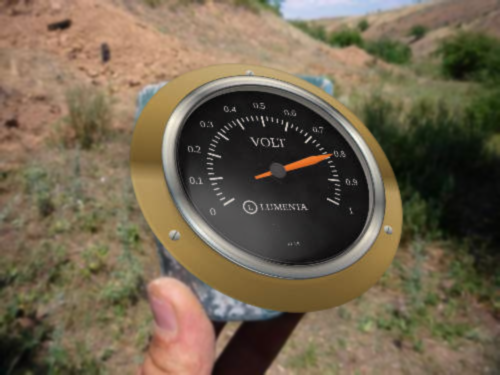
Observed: 0.8 (V)
